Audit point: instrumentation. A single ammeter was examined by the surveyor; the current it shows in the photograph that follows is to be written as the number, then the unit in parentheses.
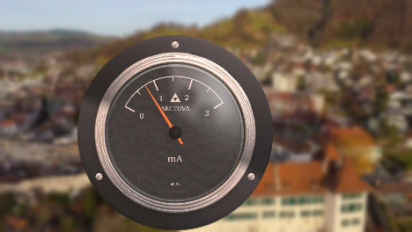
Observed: 0.75 (mA)
